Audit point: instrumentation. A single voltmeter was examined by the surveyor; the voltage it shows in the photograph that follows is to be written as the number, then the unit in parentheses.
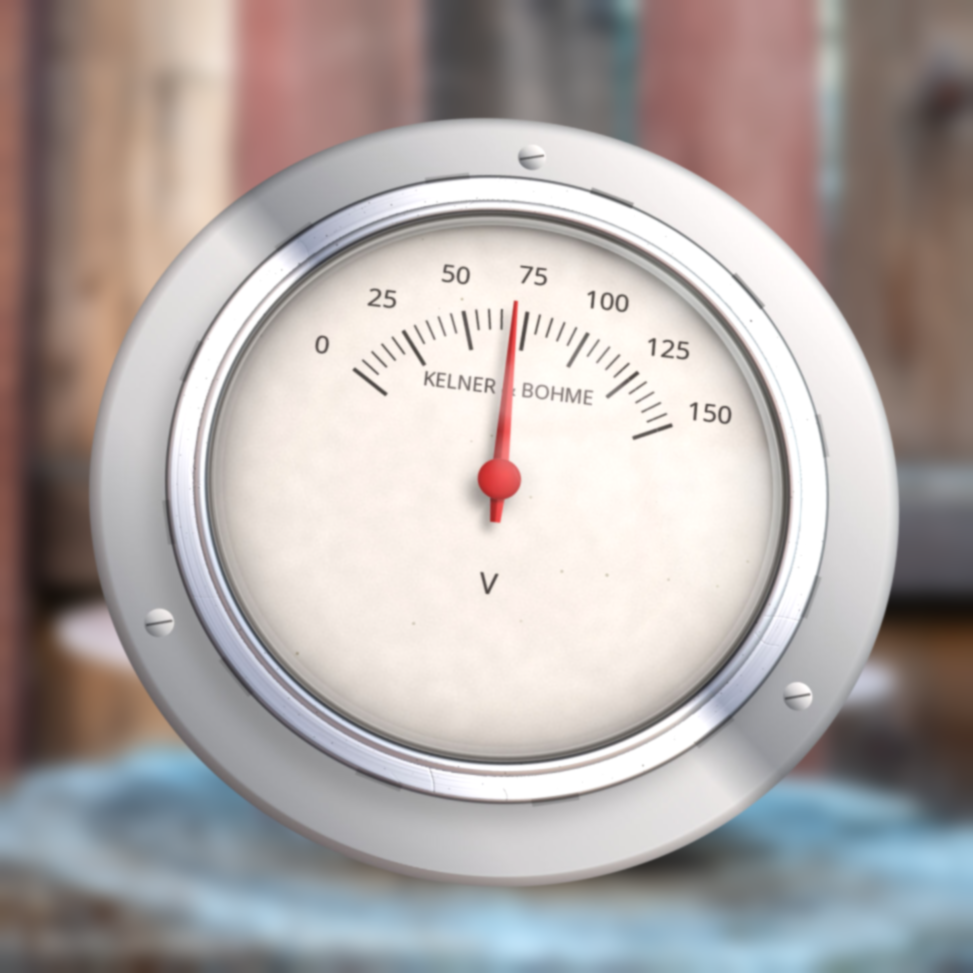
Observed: 70 (V)
